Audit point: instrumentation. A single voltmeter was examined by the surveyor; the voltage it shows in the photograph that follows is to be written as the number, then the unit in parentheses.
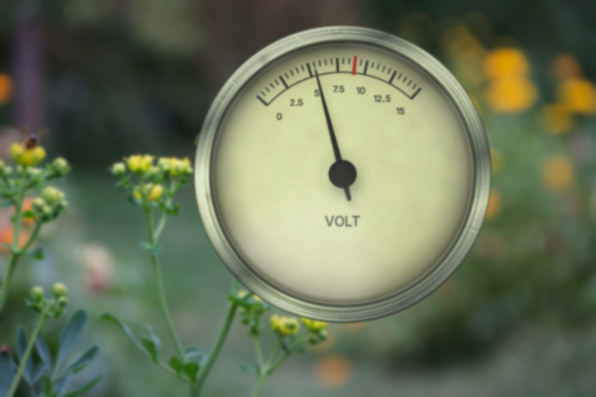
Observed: 5.5 (V)
